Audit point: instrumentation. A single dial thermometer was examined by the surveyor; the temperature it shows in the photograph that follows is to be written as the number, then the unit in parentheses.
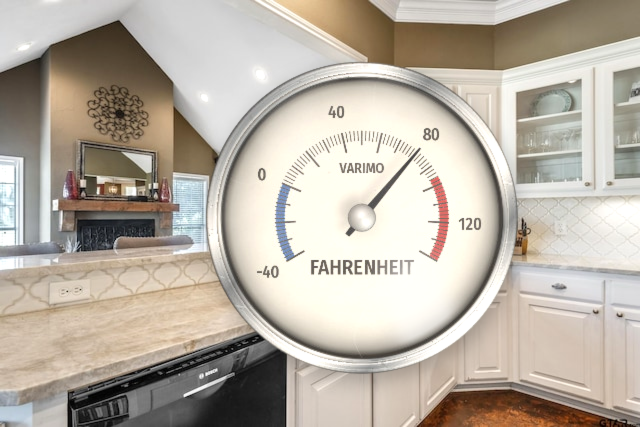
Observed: 80 (°F)
